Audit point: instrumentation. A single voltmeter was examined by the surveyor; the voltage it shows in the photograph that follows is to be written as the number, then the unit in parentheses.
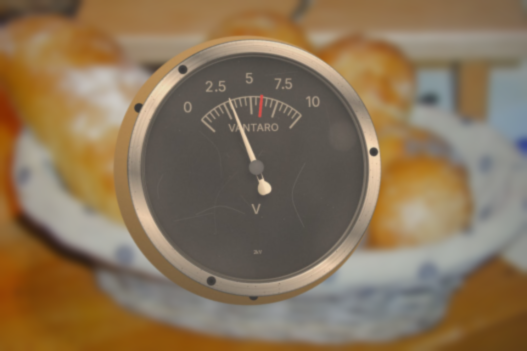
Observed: 3 (V)
